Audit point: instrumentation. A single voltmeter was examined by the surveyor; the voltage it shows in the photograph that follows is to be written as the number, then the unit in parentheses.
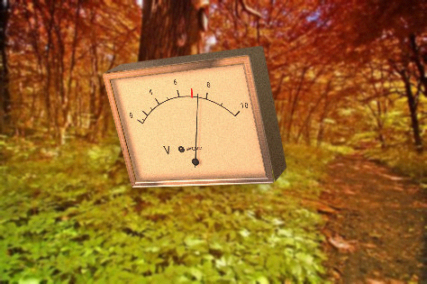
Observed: 7.5 (V)
